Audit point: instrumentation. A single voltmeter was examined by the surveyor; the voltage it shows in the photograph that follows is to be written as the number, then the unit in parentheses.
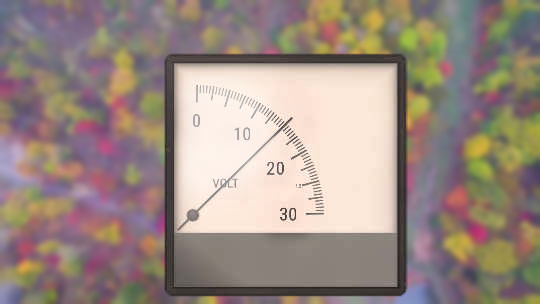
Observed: 15 (V)
